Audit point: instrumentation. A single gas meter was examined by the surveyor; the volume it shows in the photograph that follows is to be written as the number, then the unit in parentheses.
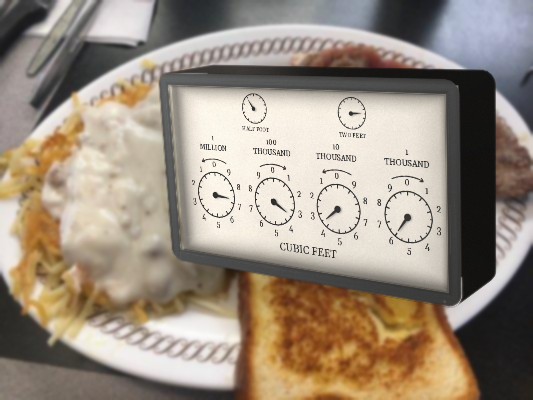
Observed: 733600 (ft³)
